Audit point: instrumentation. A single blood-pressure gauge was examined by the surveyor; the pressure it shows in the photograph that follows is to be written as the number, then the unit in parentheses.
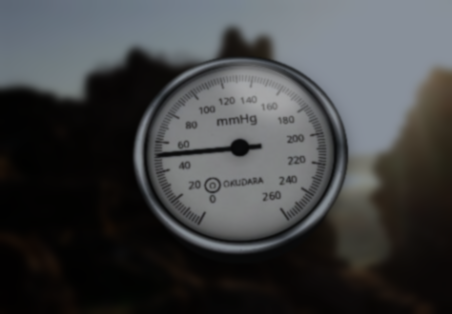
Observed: 50 (mmHg)
